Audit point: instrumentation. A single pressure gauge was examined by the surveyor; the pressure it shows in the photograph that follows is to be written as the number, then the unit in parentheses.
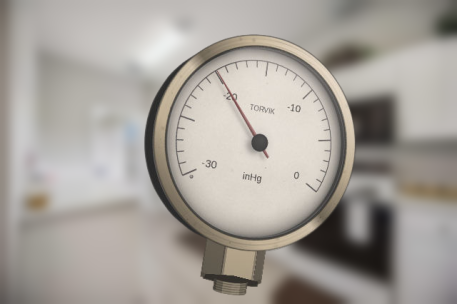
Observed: -20 (inHg)
